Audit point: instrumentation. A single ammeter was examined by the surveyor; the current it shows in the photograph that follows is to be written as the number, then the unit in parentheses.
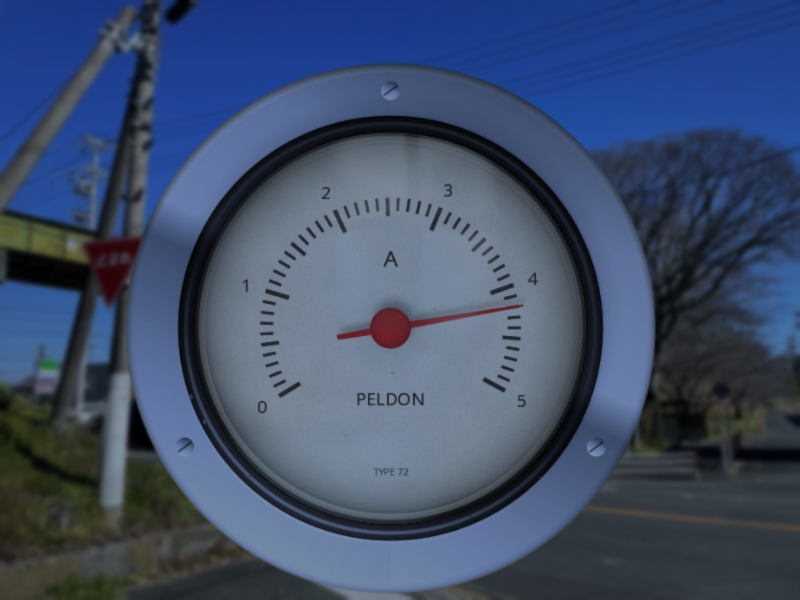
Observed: 4.2 (A)
